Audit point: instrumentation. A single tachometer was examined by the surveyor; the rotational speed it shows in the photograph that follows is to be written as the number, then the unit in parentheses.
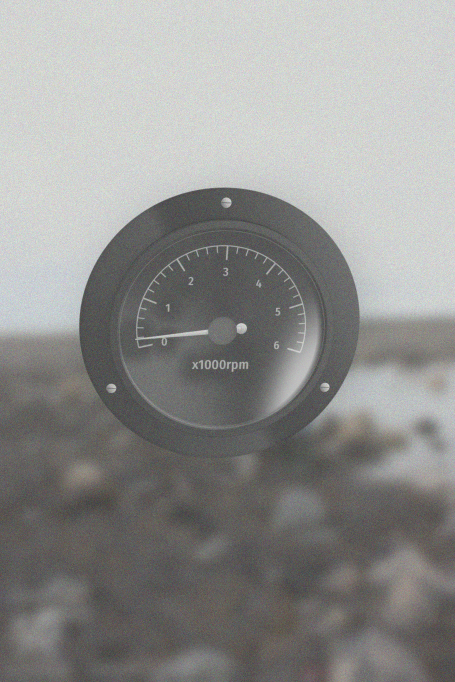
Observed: 200 (rpm)
